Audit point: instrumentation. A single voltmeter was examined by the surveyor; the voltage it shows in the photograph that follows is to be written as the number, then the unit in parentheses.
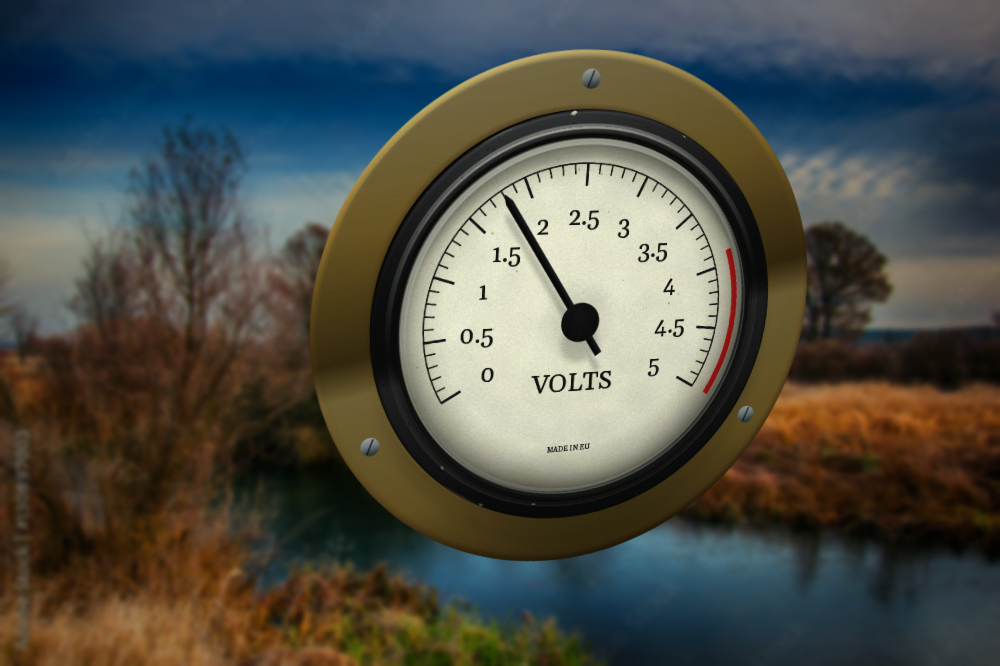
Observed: 1.8 (V)
